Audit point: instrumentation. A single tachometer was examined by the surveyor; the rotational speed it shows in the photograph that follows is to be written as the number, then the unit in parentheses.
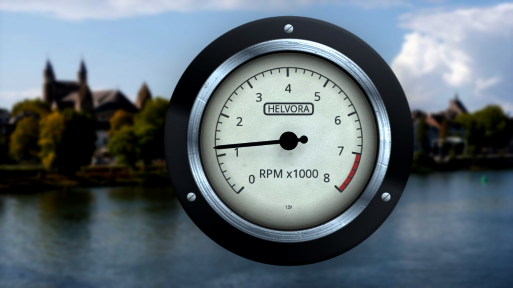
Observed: 1200 (rpm)
